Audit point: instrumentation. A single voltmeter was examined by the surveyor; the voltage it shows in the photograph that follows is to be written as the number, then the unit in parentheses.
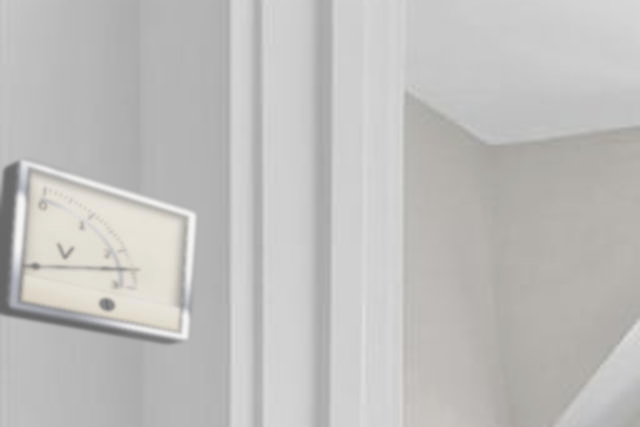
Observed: 2.5 (V)
